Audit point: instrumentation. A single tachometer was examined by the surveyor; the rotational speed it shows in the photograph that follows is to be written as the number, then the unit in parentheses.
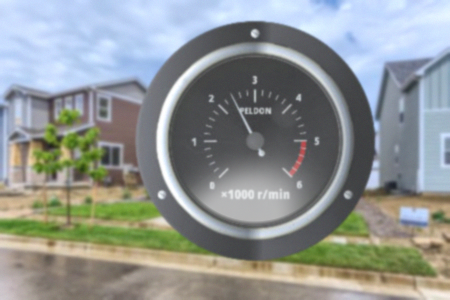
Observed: 2400 (rpm)
